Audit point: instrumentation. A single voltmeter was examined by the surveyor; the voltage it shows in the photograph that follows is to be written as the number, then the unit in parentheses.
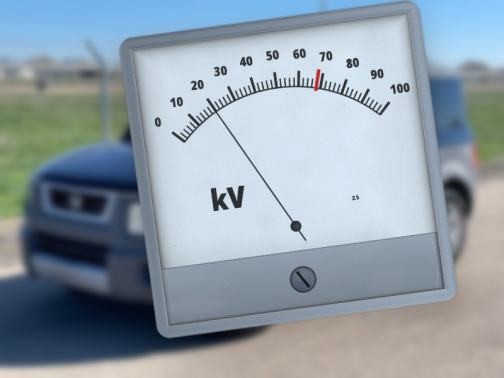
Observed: 20 (kV)
